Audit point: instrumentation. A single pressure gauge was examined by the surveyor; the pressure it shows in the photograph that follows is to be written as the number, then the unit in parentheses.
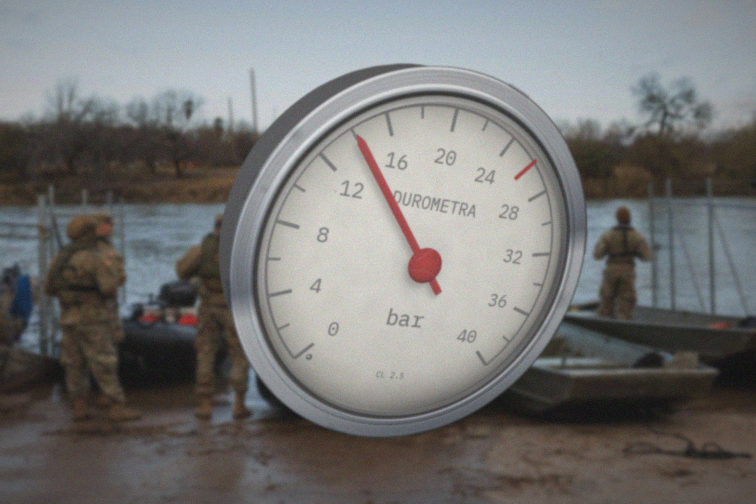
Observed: 14 (bar)
